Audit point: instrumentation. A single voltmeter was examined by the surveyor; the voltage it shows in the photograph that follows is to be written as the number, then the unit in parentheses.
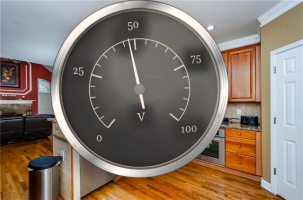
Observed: 47.5 (V)
